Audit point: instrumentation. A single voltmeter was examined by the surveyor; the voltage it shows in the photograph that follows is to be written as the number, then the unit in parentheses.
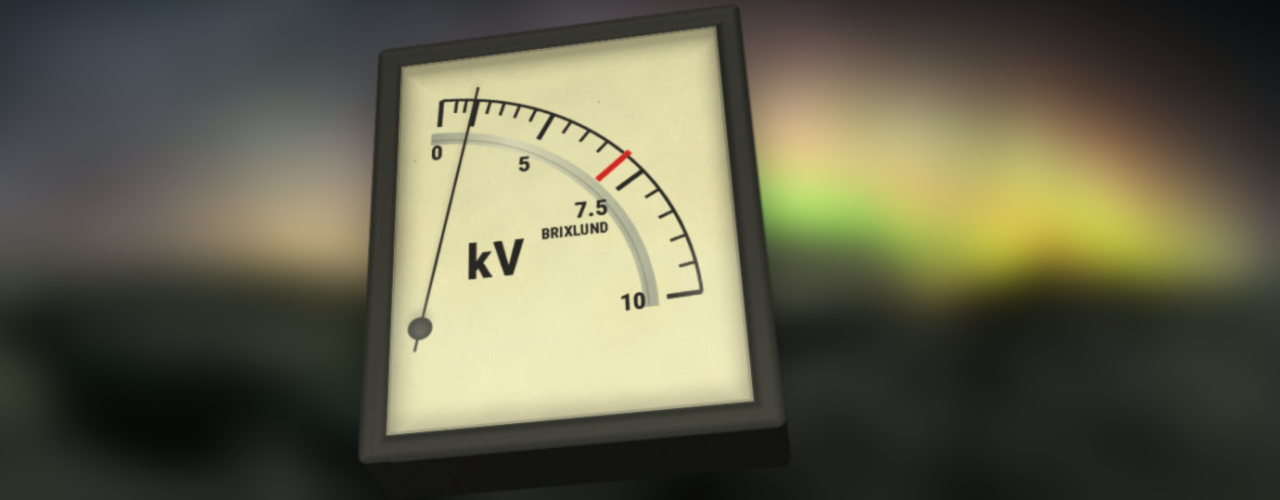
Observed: 2.5 (kV)
